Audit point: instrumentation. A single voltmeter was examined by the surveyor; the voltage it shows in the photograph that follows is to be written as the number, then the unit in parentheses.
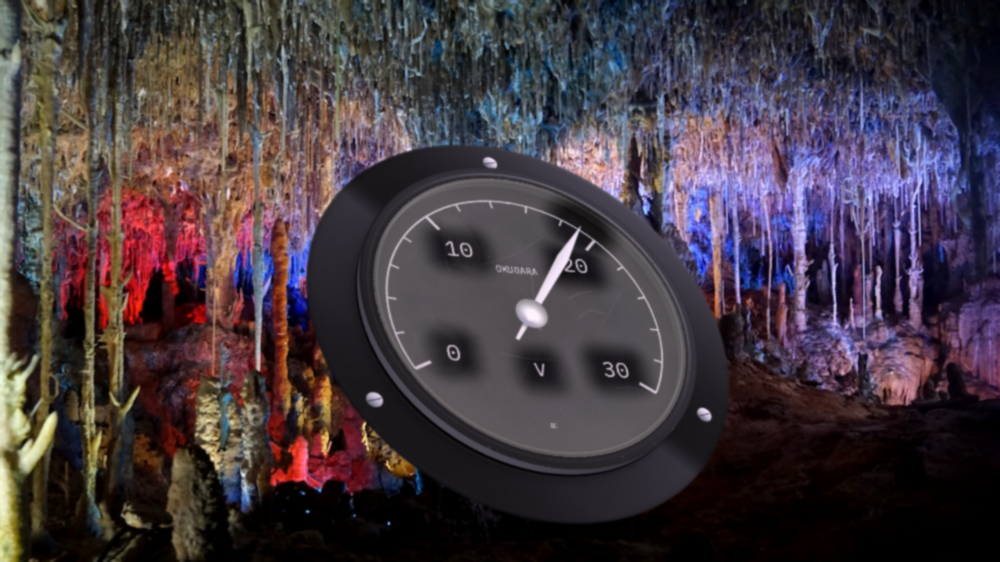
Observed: 19 (V)
